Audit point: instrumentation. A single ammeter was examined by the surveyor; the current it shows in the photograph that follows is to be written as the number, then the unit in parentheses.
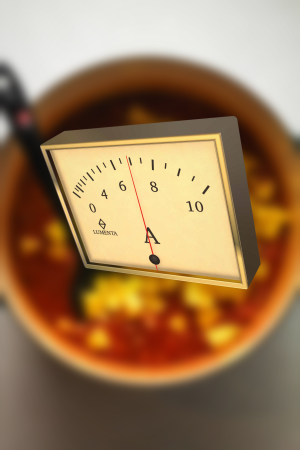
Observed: 7 (A)
